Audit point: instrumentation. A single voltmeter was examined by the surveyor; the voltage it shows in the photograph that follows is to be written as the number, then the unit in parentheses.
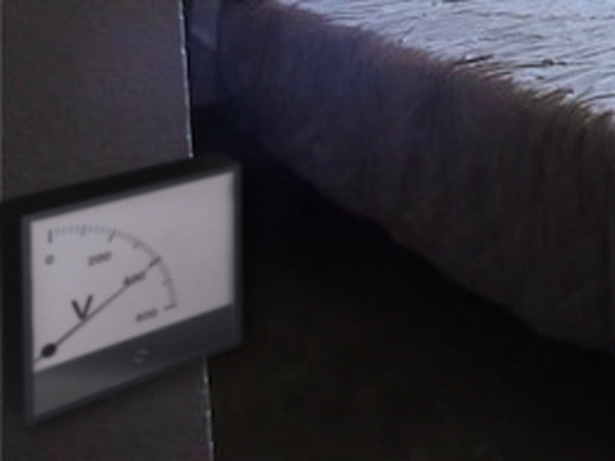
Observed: 400 (V)
